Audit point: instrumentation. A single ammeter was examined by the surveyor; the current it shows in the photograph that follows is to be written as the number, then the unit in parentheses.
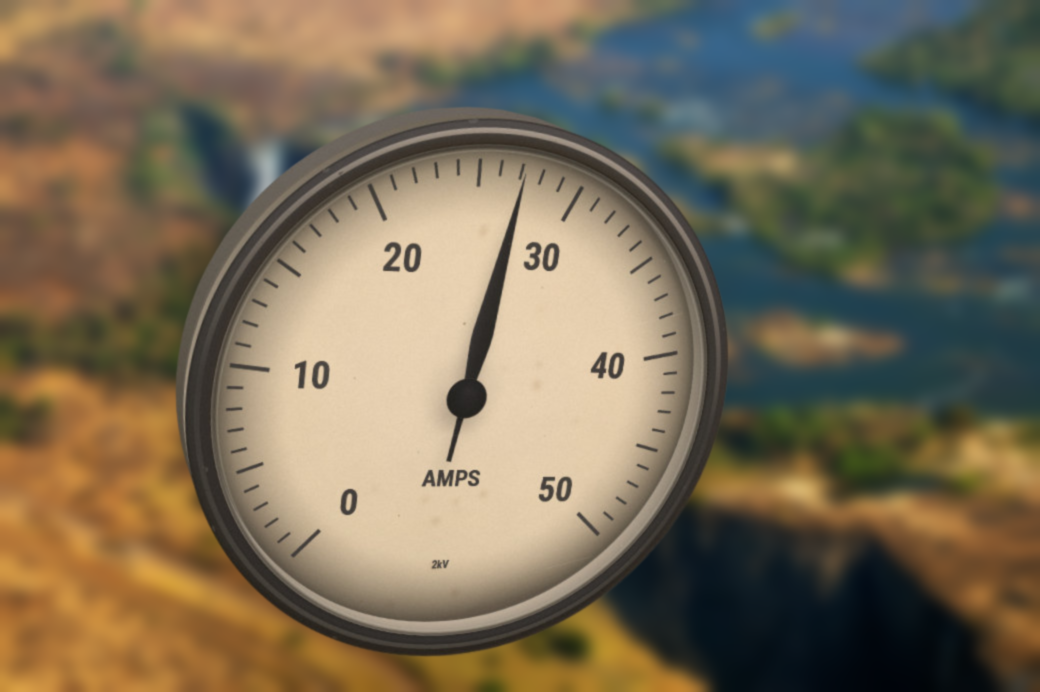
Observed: 27 (A)
